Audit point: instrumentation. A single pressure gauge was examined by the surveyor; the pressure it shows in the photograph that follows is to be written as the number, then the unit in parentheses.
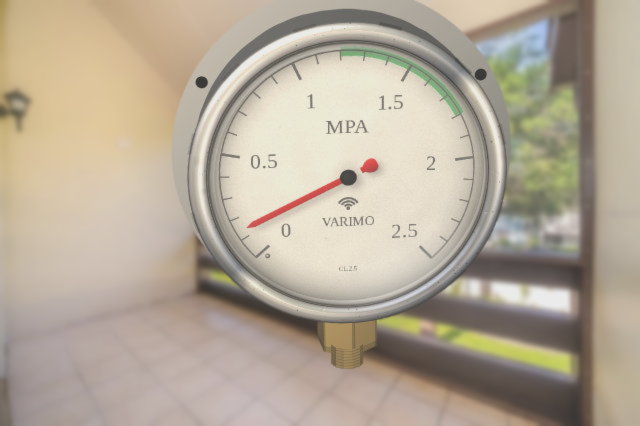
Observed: 0.15 (MPa)
